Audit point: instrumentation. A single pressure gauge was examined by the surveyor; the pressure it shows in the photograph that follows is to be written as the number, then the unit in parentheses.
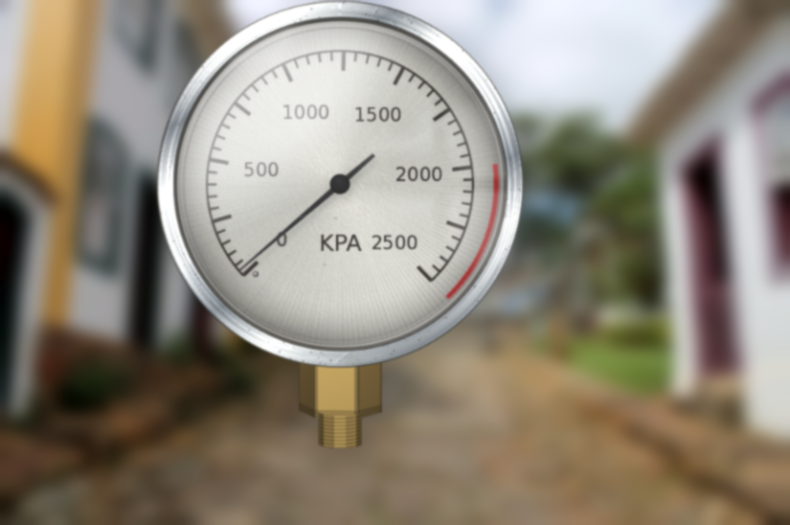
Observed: 25 (kPa)
